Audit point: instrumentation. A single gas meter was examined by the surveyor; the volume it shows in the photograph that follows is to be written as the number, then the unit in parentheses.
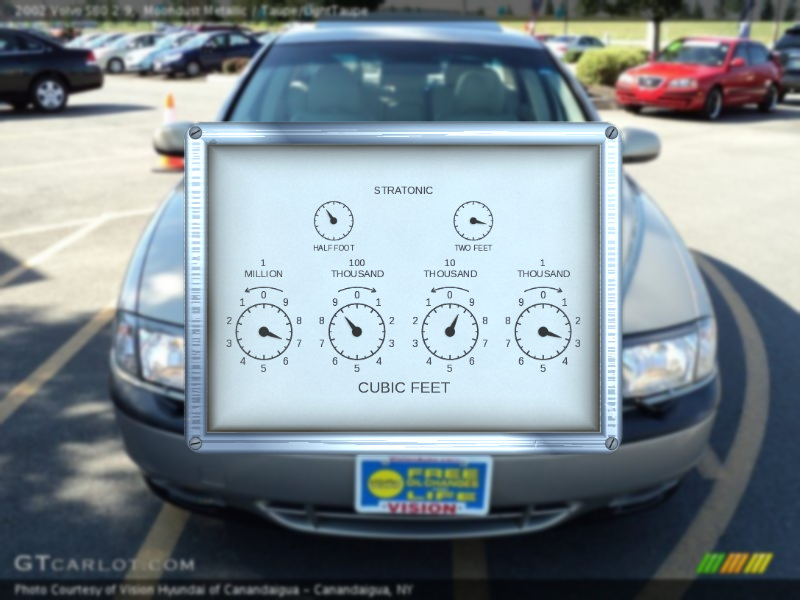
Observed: 689300 (ft³)
